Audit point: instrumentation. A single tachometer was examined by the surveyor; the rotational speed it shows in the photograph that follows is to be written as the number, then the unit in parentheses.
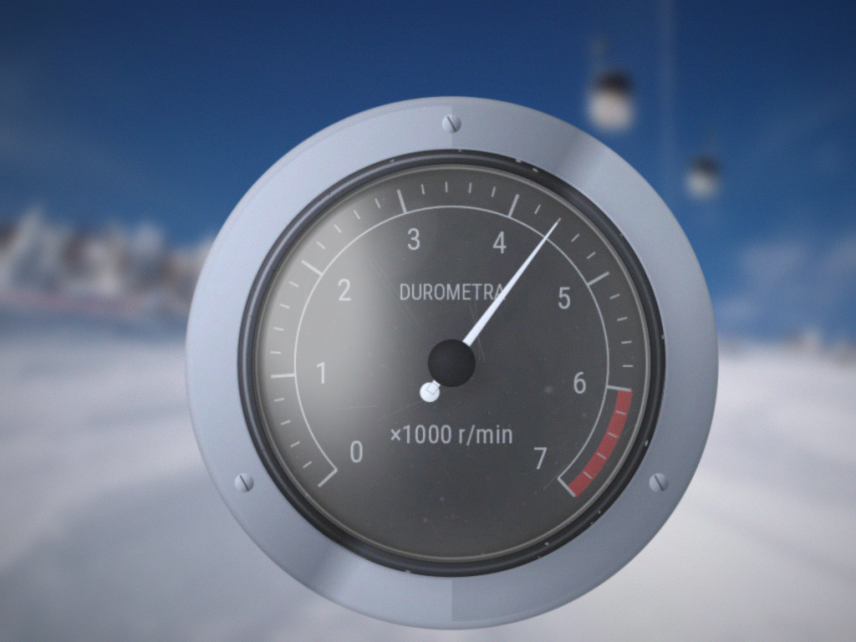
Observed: 4400 (rpm)
